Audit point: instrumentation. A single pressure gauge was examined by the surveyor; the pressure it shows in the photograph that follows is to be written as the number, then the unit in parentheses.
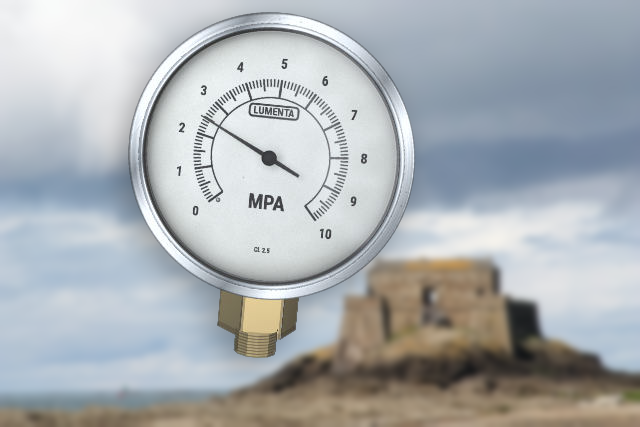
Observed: 2.5 (MPa)
